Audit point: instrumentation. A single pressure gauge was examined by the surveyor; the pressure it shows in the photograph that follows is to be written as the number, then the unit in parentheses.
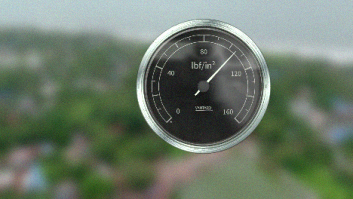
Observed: 105 (psi)
